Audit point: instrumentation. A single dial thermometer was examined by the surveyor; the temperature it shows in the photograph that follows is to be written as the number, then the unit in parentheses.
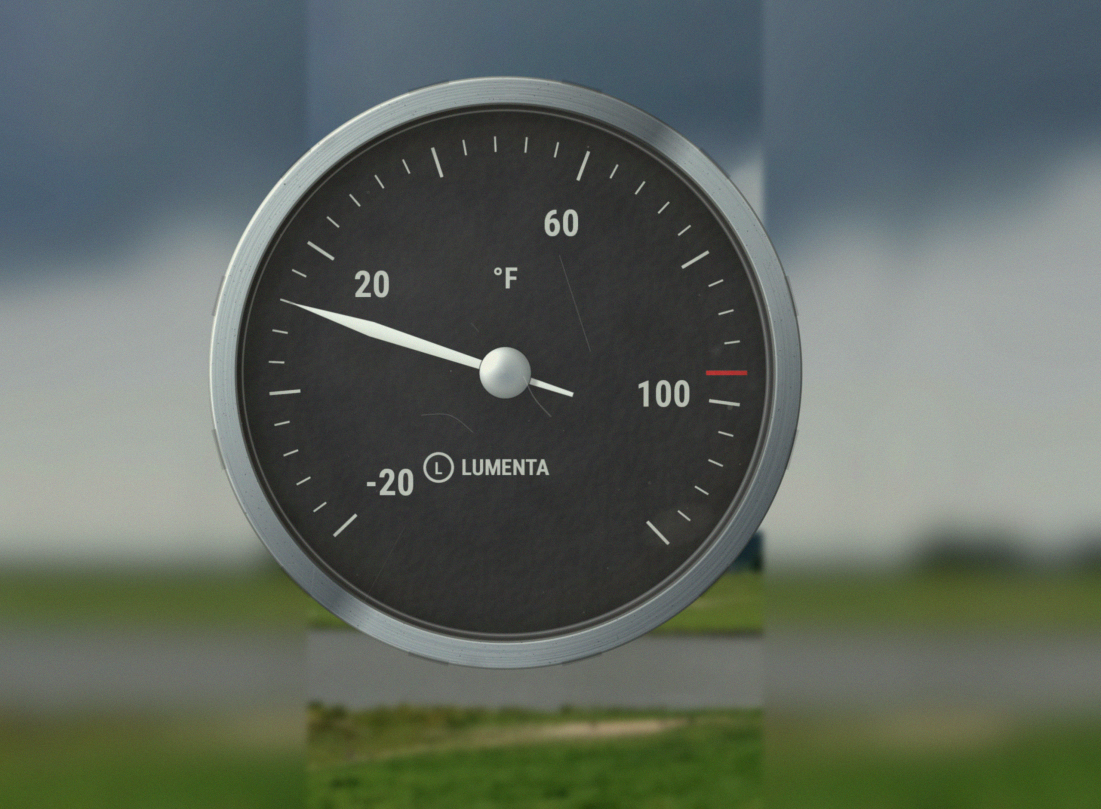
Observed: 12 (°F)
